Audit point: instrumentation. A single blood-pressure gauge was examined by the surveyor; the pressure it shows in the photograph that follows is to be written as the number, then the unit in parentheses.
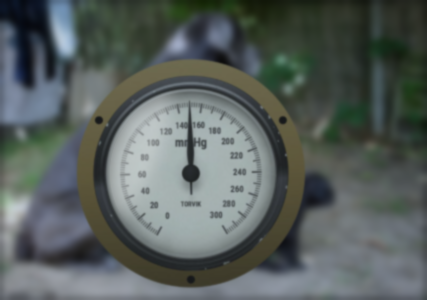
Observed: 150 (mmHg)
